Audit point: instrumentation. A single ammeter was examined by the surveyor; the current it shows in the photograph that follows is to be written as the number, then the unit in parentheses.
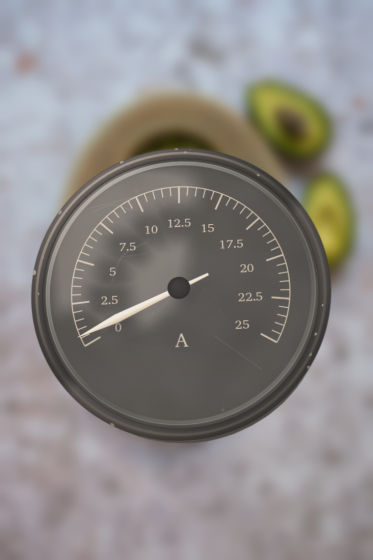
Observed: 0.5 (A)
